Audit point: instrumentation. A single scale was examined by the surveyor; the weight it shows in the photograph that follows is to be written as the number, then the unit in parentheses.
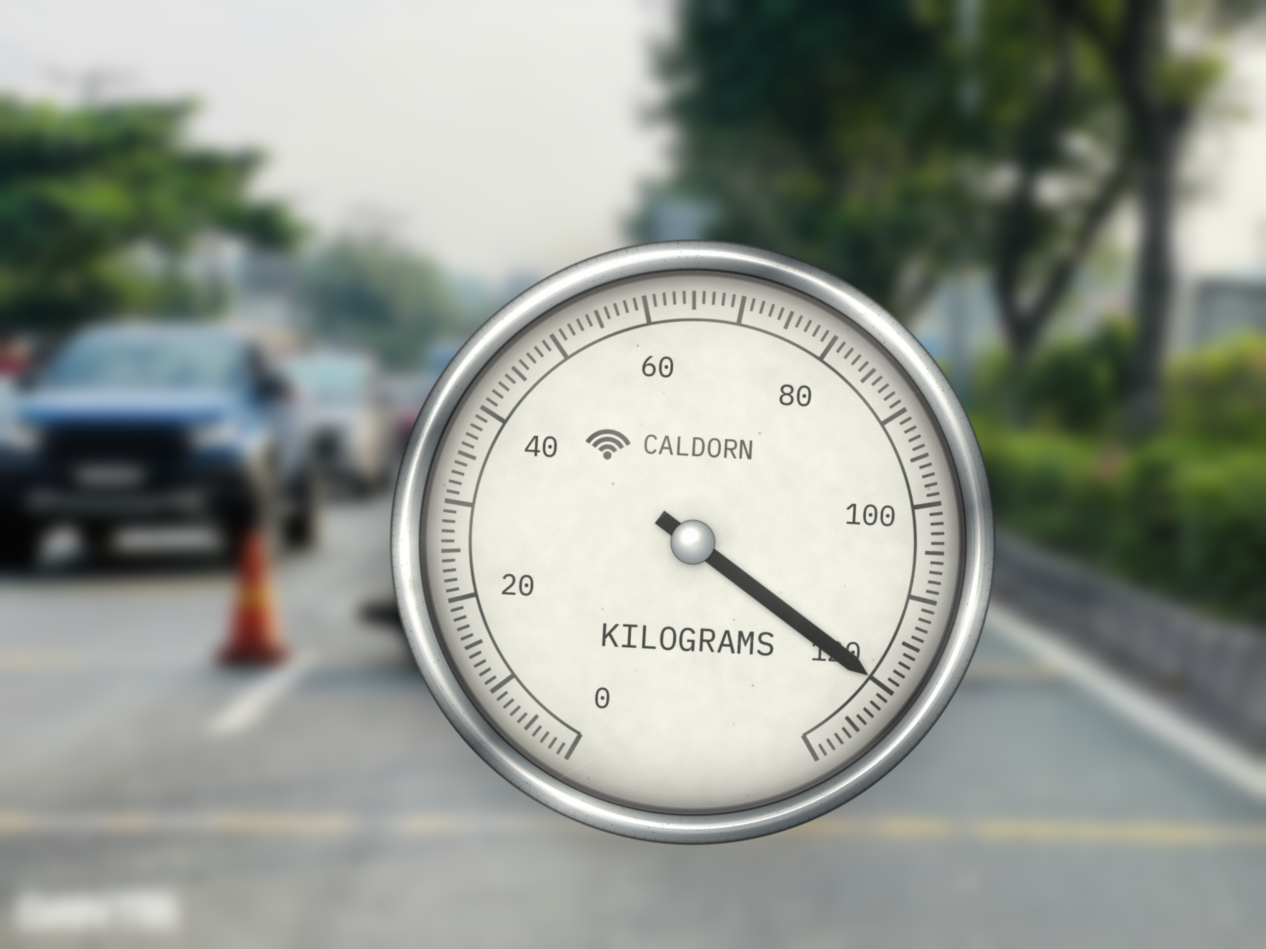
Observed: 120 (kg)
